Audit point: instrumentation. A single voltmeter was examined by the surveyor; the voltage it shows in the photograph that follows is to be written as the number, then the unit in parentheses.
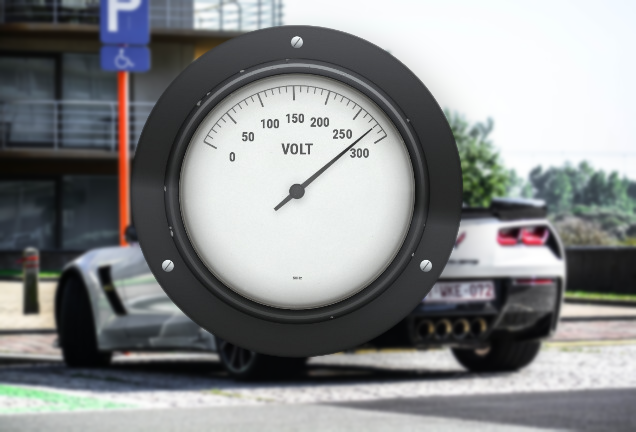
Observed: 280 (V)
